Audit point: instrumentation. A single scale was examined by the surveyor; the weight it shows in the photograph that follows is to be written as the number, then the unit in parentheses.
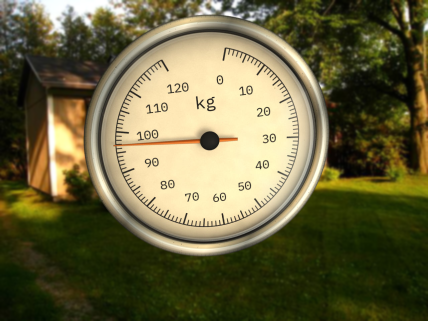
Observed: 97 (kg)
